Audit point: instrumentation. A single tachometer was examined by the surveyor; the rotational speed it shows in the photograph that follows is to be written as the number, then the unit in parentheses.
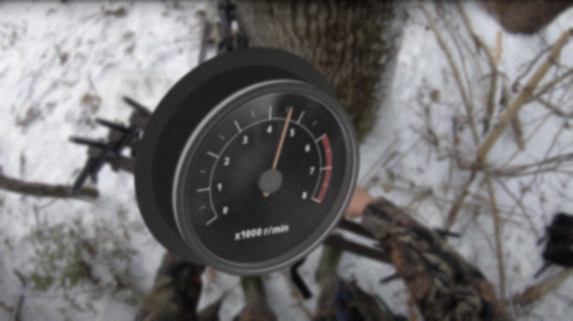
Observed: 4500 (rpm)
